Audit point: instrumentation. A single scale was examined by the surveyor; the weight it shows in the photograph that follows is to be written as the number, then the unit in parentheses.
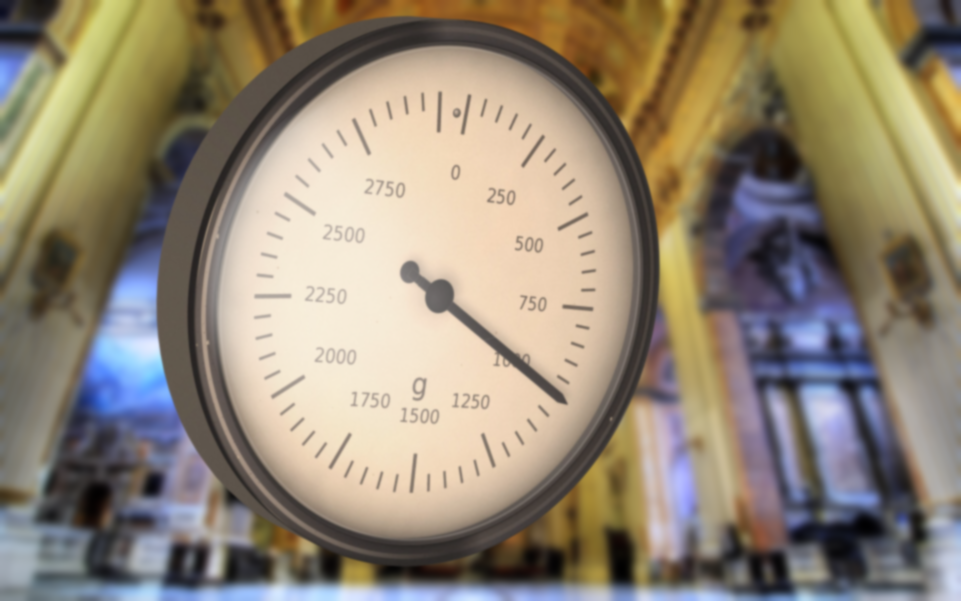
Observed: 1000 (g)
